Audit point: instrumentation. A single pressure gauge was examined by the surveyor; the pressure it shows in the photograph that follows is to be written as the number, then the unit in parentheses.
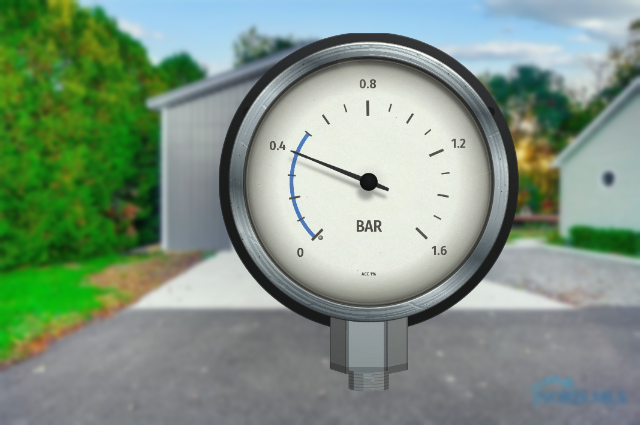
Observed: 0.4 (bar)
